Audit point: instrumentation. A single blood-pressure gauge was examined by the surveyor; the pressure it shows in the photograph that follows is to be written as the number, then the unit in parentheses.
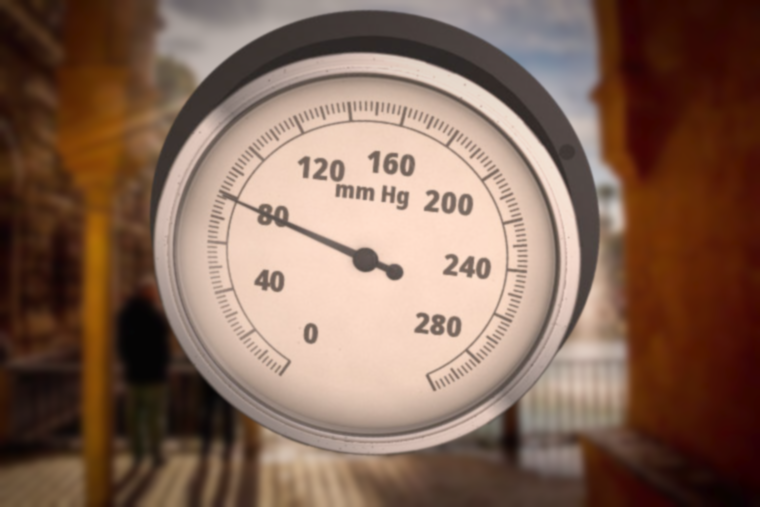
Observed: 80 (mmHg)
